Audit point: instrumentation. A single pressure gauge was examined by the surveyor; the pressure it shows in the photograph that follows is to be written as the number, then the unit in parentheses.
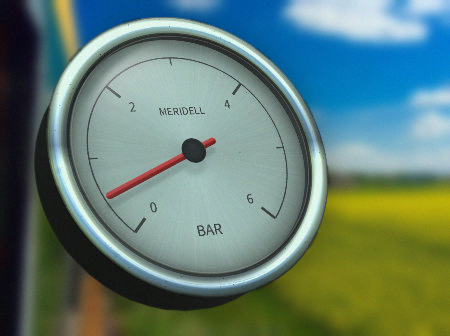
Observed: 0.5 (bar)
